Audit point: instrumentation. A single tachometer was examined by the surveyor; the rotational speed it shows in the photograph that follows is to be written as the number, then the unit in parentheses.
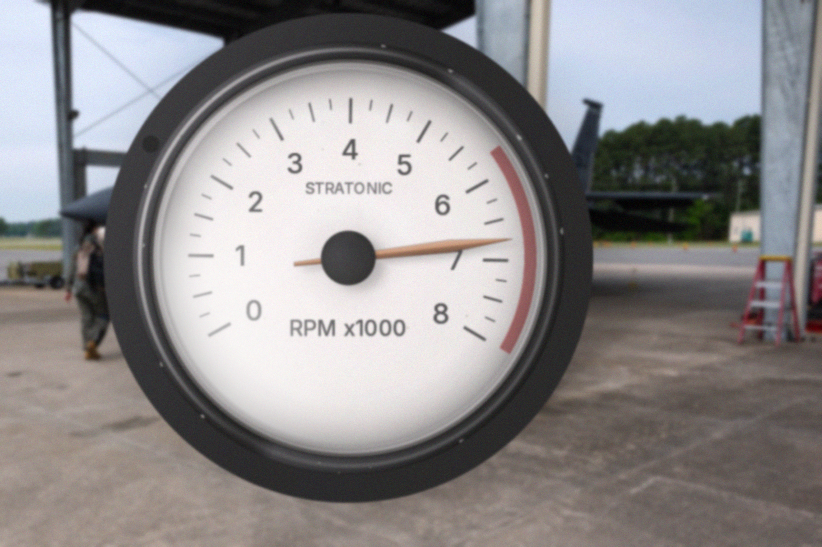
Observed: 6750 (rpm)
